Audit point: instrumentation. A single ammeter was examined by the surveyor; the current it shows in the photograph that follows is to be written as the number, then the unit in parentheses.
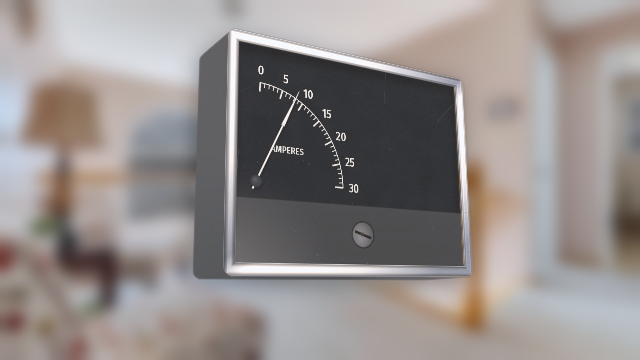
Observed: 8 (A)
